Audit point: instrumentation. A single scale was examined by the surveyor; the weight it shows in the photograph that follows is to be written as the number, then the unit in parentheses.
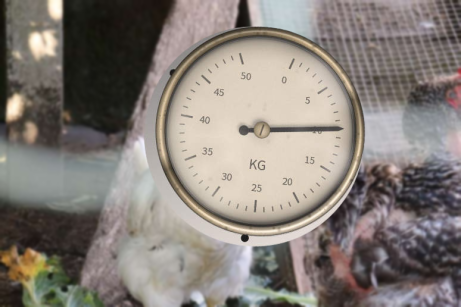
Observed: 10 (kg)
